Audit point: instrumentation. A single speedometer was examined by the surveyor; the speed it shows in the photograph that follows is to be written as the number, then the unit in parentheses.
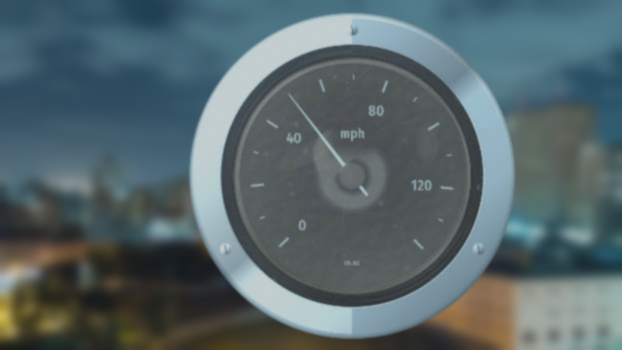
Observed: 50 (mph)
